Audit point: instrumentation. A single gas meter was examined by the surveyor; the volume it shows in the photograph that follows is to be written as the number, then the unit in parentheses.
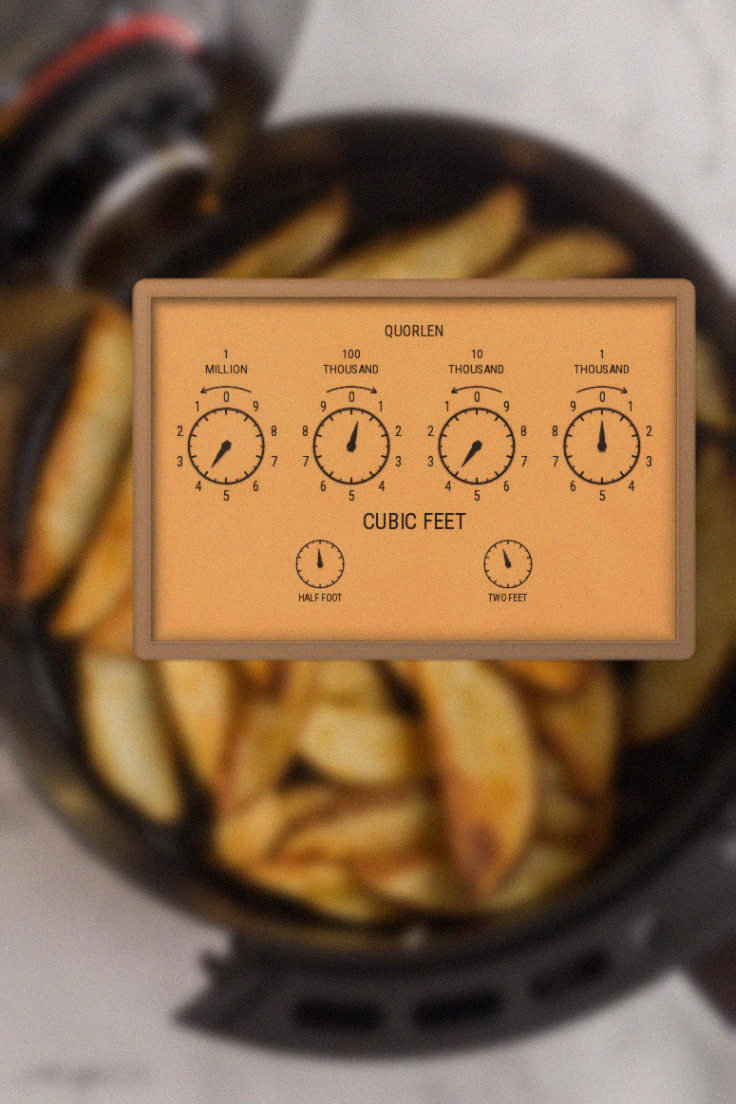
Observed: 404000 (ft³)
